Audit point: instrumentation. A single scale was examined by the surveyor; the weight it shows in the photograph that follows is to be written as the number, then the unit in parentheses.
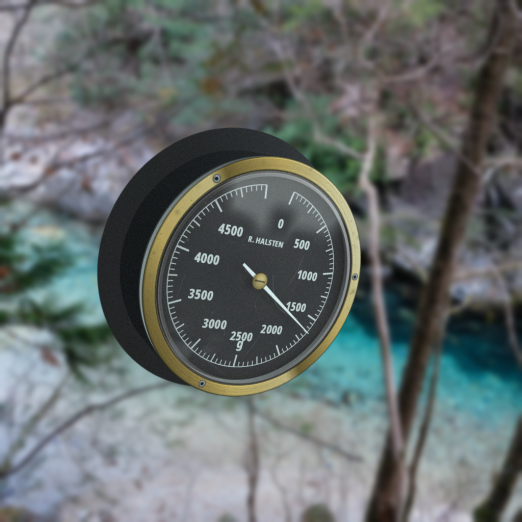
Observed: 1650 (g)
